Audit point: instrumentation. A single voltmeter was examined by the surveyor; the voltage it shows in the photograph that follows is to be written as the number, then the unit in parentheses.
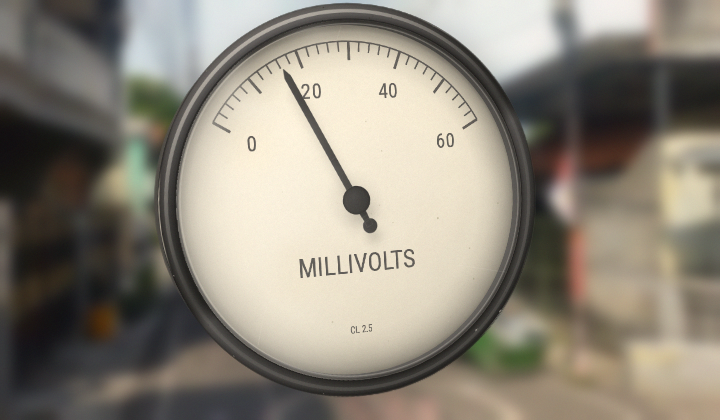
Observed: 16 (mV)
